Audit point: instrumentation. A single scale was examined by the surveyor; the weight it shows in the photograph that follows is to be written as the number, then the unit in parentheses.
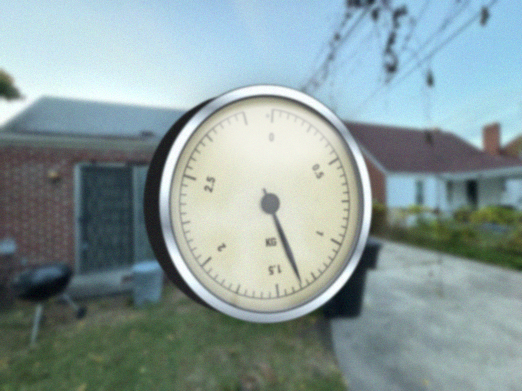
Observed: 1.35 (kg)
